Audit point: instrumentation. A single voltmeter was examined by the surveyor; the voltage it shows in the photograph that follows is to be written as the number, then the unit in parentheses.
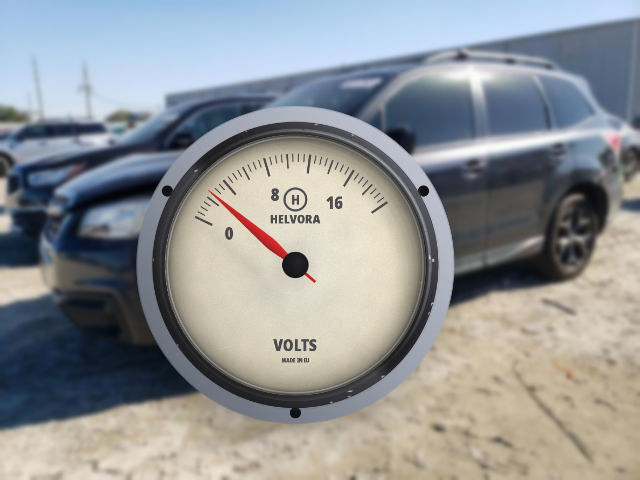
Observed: 2.5 (V)
